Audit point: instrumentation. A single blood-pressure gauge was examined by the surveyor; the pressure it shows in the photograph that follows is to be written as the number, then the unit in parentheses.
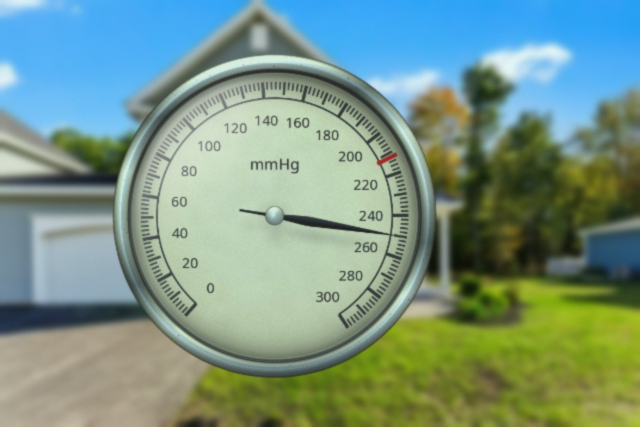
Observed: 250 (mmHg)
